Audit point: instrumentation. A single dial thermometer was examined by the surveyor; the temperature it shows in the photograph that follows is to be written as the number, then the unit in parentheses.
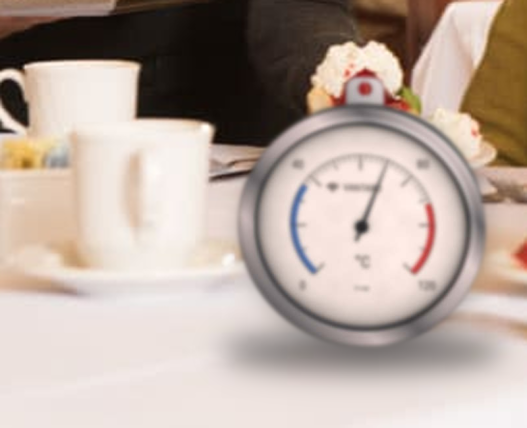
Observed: 70 (°C)
